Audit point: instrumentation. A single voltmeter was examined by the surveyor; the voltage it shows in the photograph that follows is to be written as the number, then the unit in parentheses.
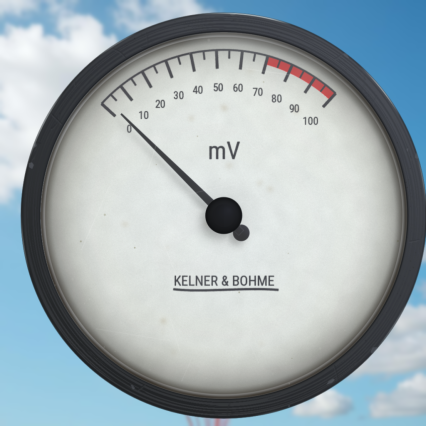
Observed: 2.5 (mV)
